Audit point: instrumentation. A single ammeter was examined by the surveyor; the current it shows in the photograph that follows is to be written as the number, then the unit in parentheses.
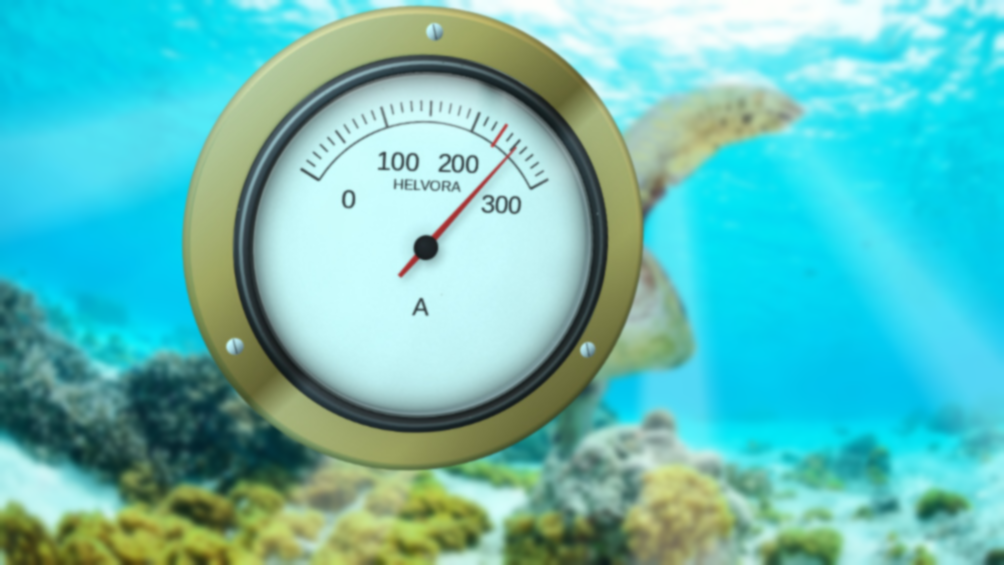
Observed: 250 (A)
